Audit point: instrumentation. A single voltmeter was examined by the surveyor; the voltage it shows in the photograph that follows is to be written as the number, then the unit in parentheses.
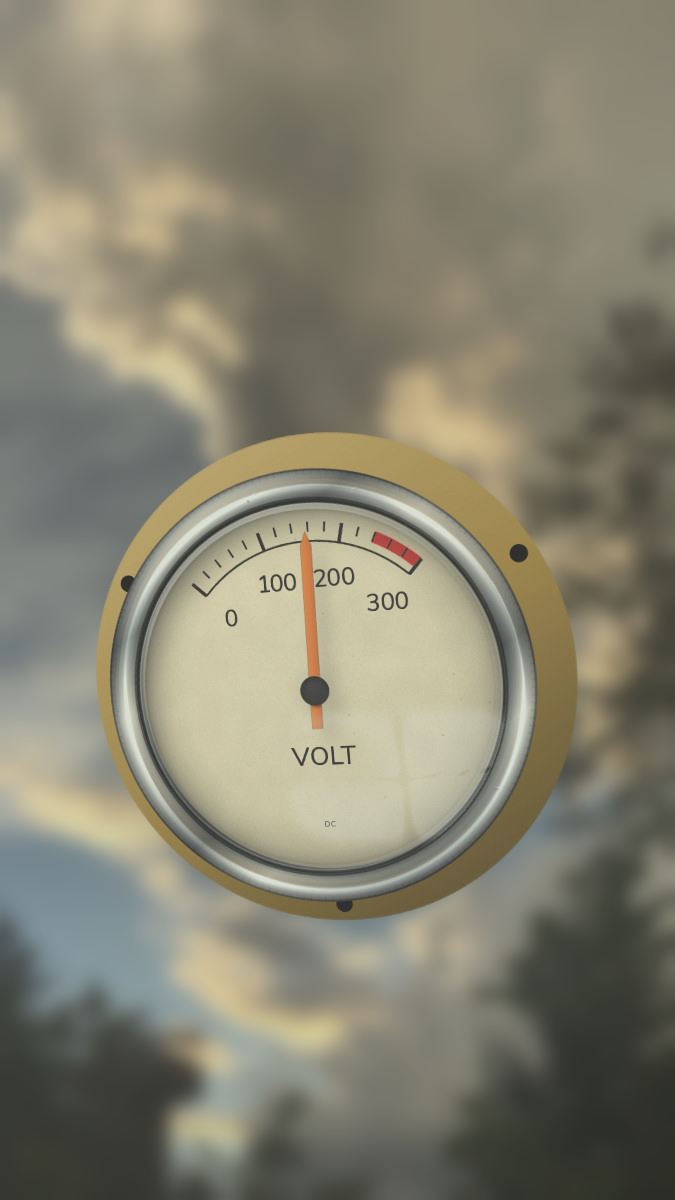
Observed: 160 (V)
